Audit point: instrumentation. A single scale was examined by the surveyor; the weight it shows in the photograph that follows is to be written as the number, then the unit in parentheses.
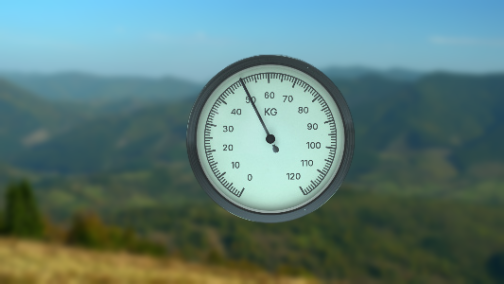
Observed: 50 (kg)
